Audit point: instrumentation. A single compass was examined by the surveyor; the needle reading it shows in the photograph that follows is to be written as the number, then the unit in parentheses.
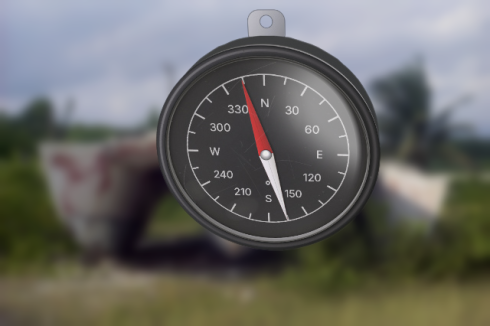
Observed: 345 (°)
